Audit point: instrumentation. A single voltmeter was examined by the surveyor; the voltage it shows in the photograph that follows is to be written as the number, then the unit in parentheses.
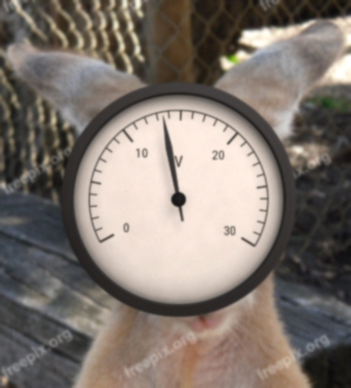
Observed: 13.5 (V)
